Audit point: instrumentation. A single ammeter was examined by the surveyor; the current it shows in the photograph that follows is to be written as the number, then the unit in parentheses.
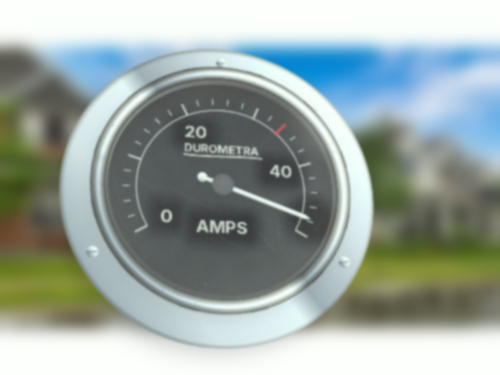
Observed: 48 (A)
